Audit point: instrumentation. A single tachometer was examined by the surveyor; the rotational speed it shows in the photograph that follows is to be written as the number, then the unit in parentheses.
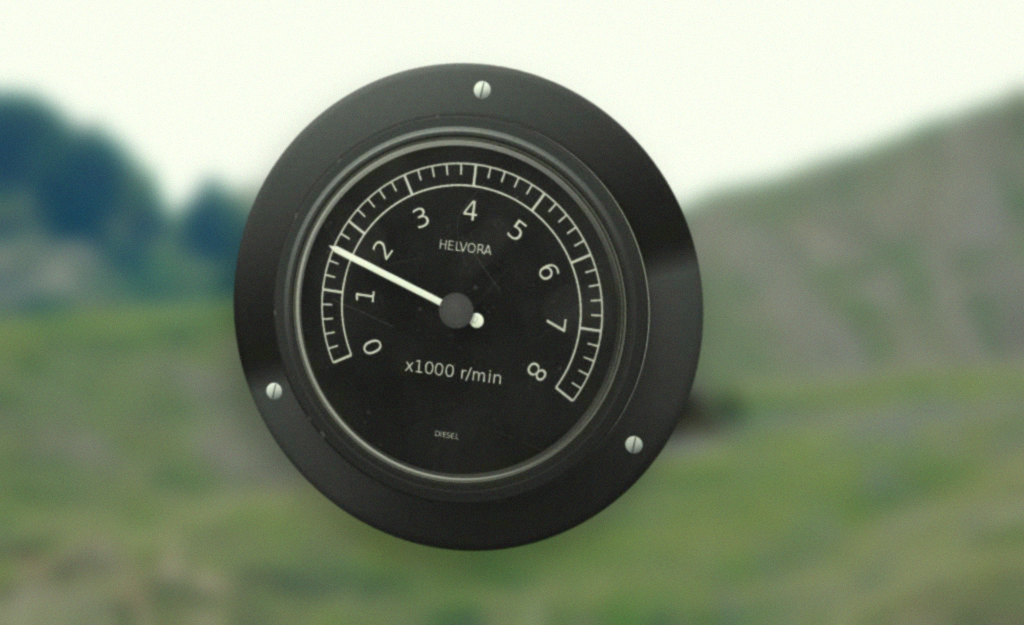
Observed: 1600 (rpm)
